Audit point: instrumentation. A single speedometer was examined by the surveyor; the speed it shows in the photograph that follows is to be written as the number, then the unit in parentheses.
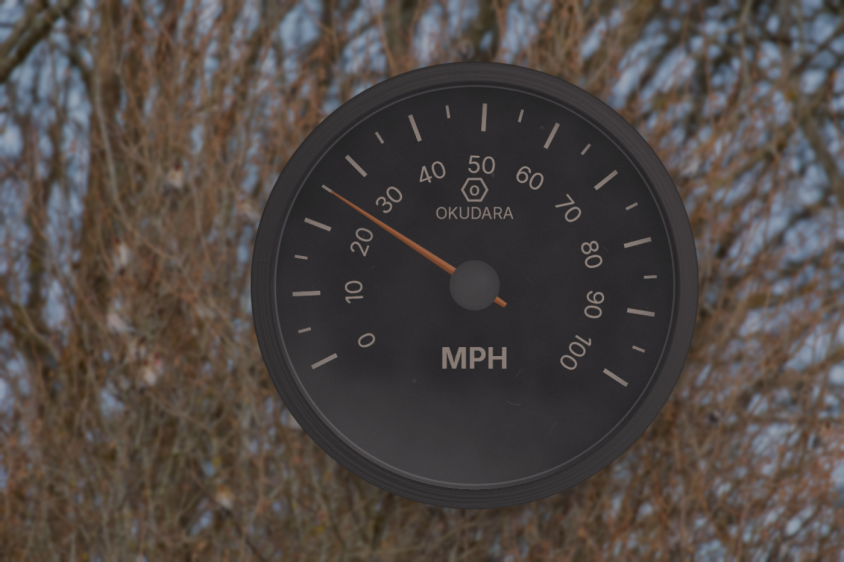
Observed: 25 (mph)
